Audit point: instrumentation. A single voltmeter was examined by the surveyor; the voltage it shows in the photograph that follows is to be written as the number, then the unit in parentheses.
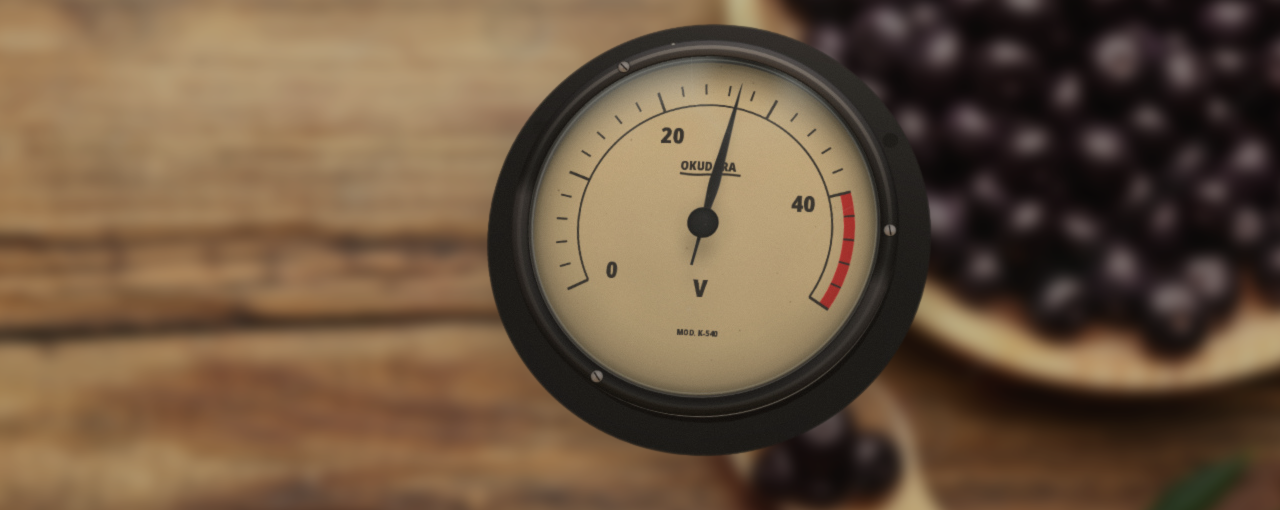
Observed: 27 (V)
